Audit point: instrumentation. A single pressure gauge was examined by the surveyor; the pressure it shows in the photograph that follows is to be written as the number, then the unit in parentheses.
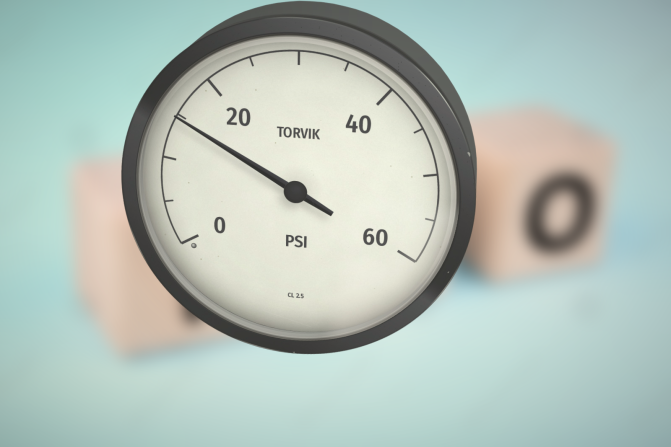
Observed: 15 (psi)
